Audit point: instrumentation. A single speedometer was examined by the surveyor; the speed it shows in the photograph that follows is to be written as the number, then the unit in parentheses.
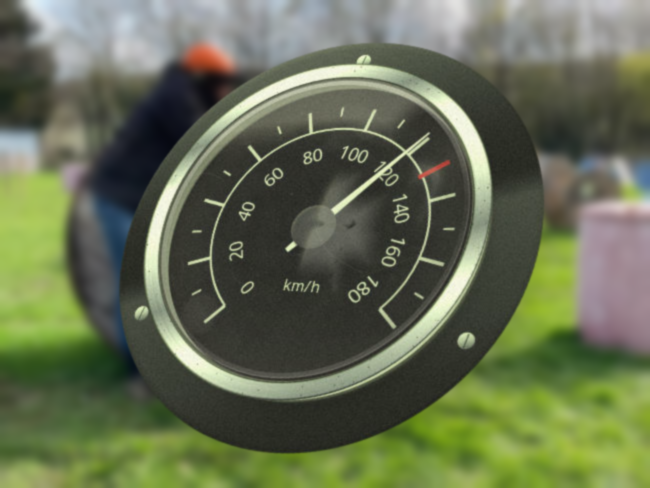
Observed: 120 (km/h)
